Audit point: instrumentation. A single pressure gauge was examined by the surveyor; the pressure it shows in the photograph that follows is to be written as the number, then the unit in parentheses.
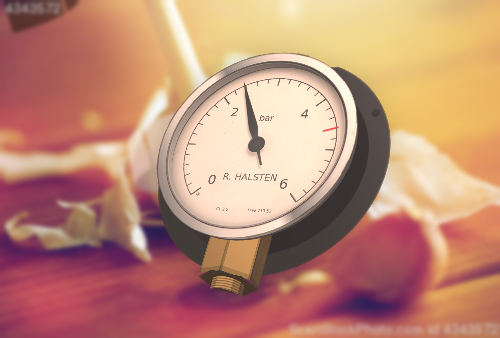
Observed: 2.4 (bar)
